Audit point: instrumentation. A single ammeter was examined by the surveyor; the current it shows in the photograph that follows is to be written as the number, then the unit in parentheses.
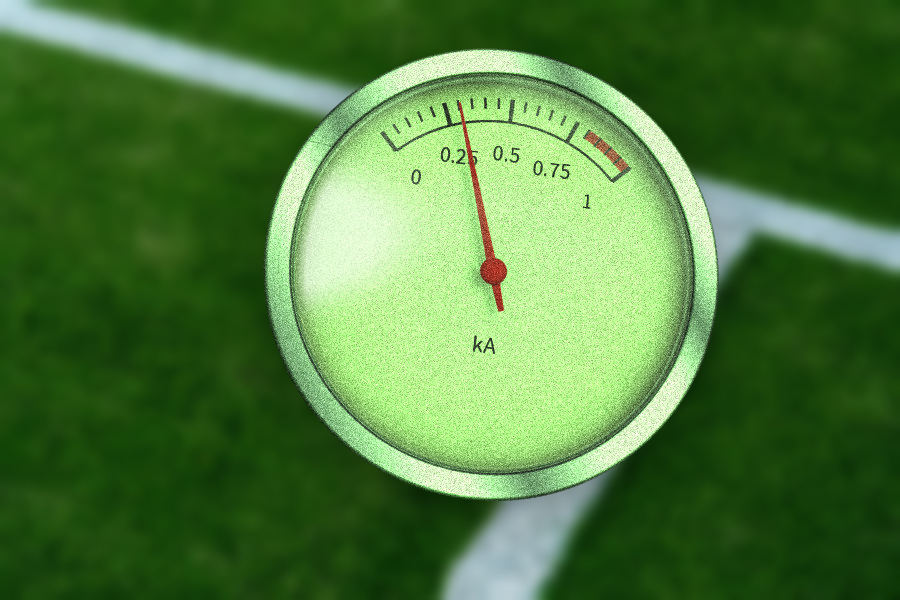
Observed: 0.3 (kA)
